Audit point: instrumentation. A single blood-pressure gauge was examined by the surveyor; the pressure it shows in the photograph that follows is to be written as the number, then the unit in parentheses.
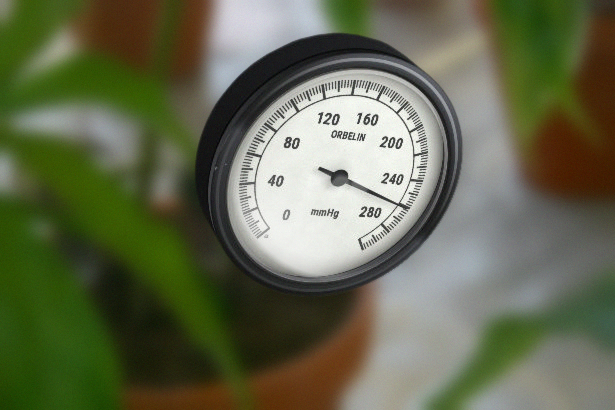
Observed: 260 (mmHg)
